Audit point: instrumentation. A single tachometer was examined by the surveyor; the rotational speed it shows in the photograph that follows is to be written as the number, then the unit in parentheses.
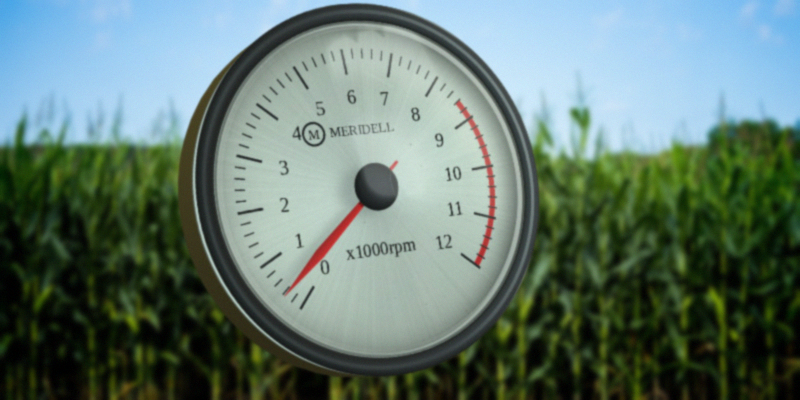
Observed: 400 (rpm)
